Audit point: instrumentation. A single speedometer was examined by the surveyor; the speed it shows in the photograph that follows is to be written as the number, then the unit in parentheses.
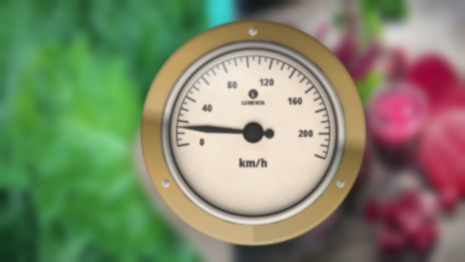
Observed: 15 (km/h)
